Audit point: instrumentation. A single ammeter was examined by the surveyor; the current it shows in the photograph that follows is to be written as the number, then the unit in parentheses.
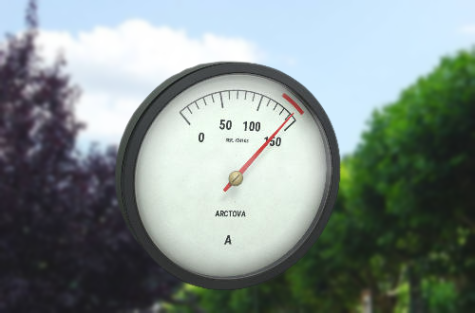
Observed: 140 (A)
